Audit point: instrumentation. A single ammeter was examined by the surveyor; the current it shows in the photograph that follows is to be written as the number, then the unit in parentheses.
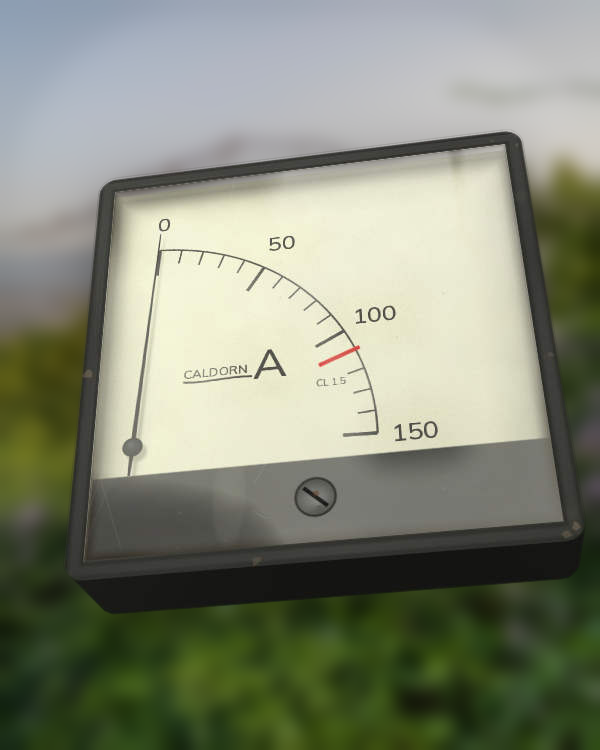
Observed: 0 (A)
